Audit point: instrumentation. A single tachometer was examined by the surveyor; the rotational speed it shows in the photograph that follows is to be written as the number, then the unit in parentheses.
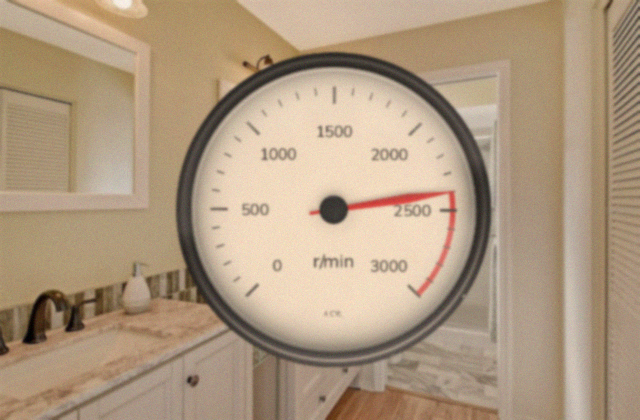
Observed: 2400 (rpm)
